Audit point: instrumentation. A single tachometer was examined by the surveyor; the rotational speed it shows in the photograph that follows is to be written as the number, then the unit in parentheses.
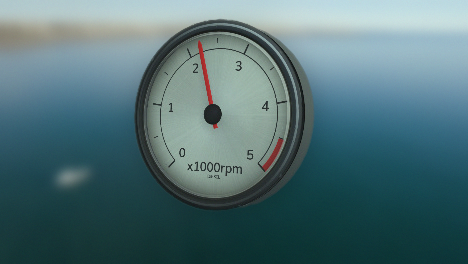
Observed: 2250 (rpm)
